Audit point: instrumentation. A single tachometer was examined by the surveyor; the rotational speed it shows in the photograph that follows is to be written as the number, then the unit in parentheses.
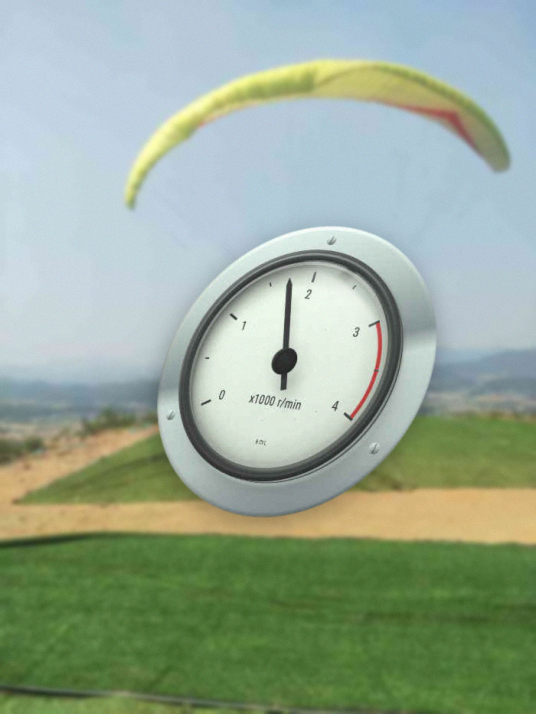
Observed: 1750 (rpm)
